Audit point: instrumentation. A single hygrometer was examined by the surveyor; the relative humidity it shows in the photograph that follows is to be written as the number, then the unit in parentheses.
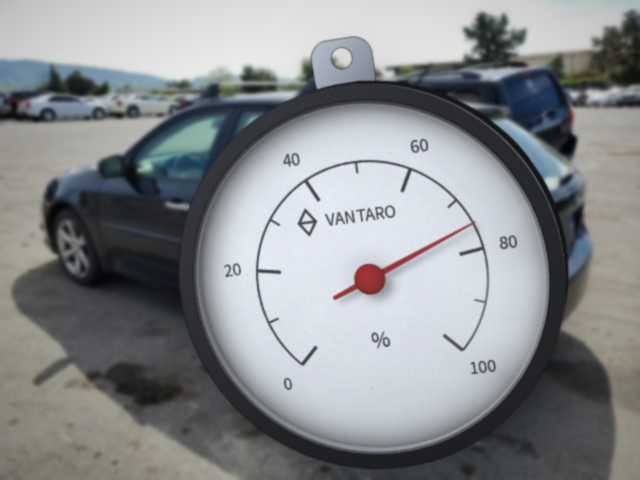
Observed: 75 (%)
